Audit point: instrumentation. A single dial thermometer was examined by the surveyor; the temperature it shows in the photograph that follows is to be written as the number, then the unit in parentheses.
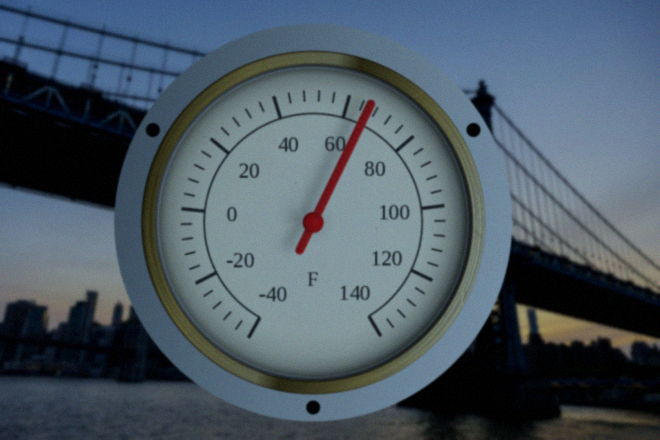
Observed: 66 (°F)
